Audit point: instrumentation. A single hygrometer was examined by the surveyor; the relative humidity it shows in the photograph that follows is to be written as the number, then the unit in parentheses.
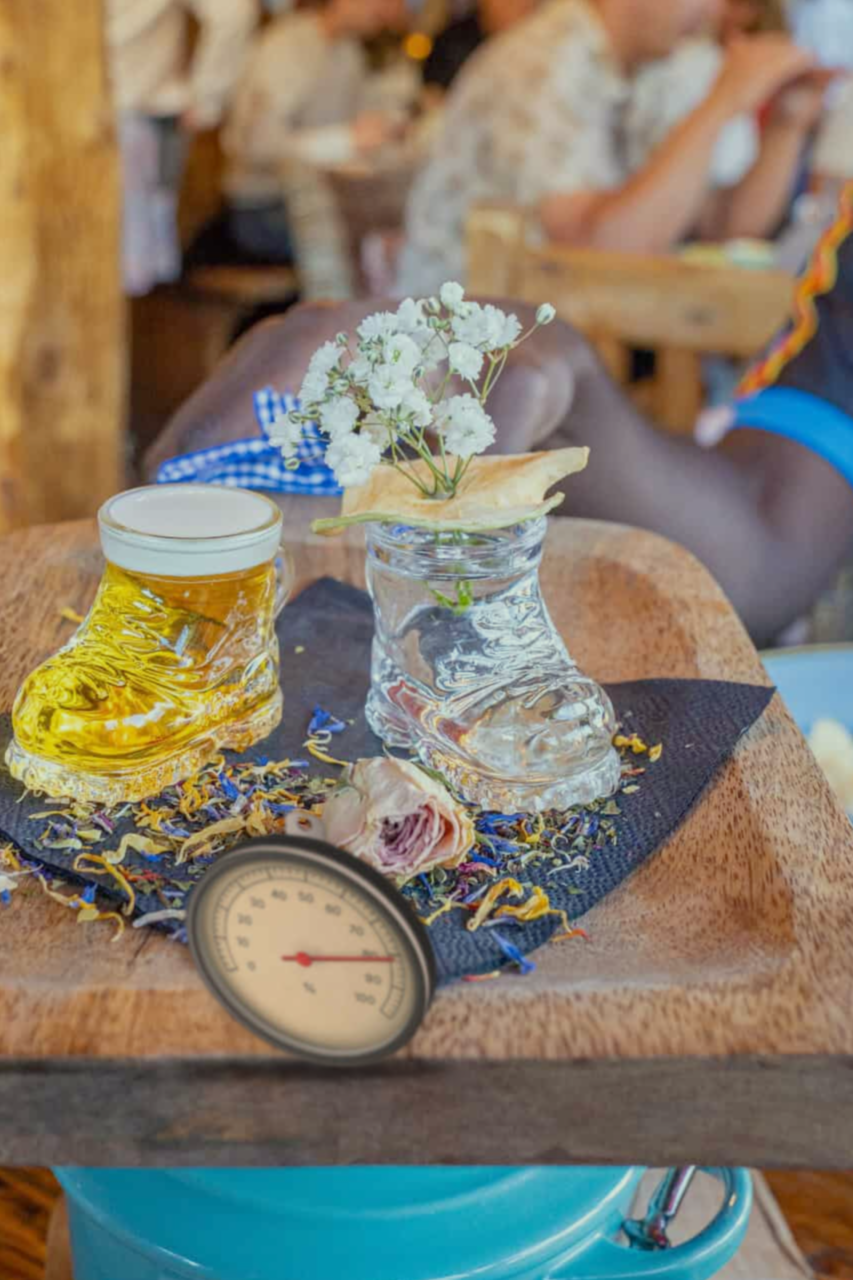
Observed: 80 (%)
